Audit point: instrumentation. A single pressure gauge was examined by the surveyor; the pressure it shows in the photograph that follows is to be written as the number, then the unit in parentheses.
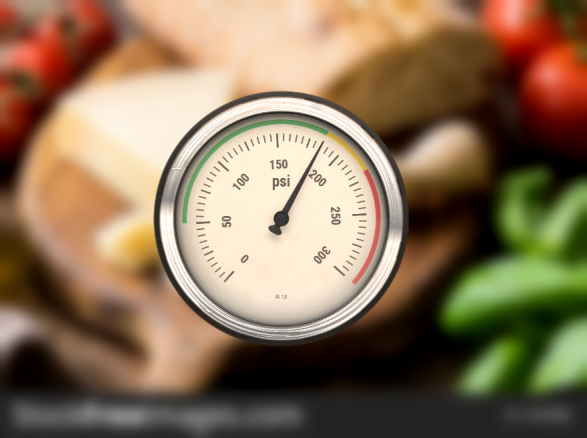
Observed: 185 (psi)
